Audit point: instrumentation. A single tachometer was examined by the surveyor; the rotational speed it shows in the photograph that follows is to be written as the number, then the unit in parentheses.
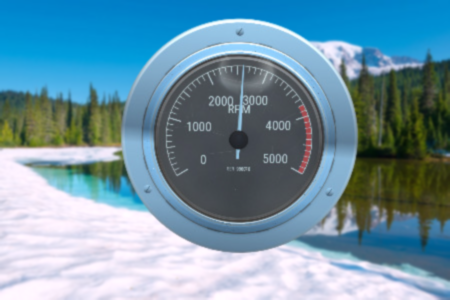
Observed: 2600 (rpm)
